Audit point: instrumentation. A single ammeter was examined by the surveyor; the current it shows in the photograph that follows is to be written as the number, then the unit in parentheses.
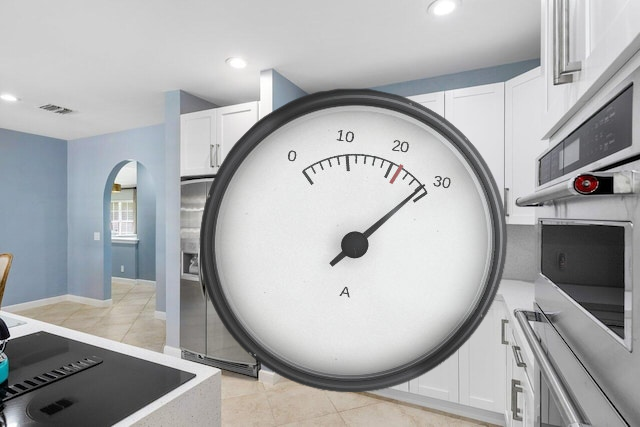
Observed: 28 (A)
